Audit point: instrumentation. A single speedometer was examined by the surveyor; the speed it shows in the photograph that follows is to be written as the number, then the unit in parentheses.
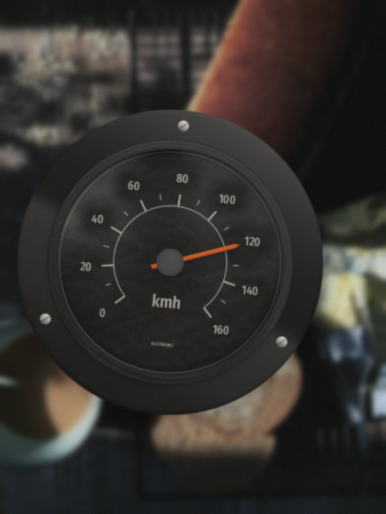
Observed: 120 (km/h)
